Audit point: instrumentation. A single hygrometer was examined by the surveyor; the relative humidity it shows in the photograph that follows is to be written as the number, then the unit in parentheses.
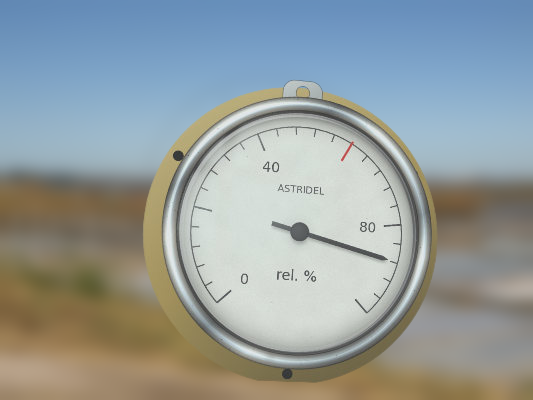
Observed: 88 (%)
